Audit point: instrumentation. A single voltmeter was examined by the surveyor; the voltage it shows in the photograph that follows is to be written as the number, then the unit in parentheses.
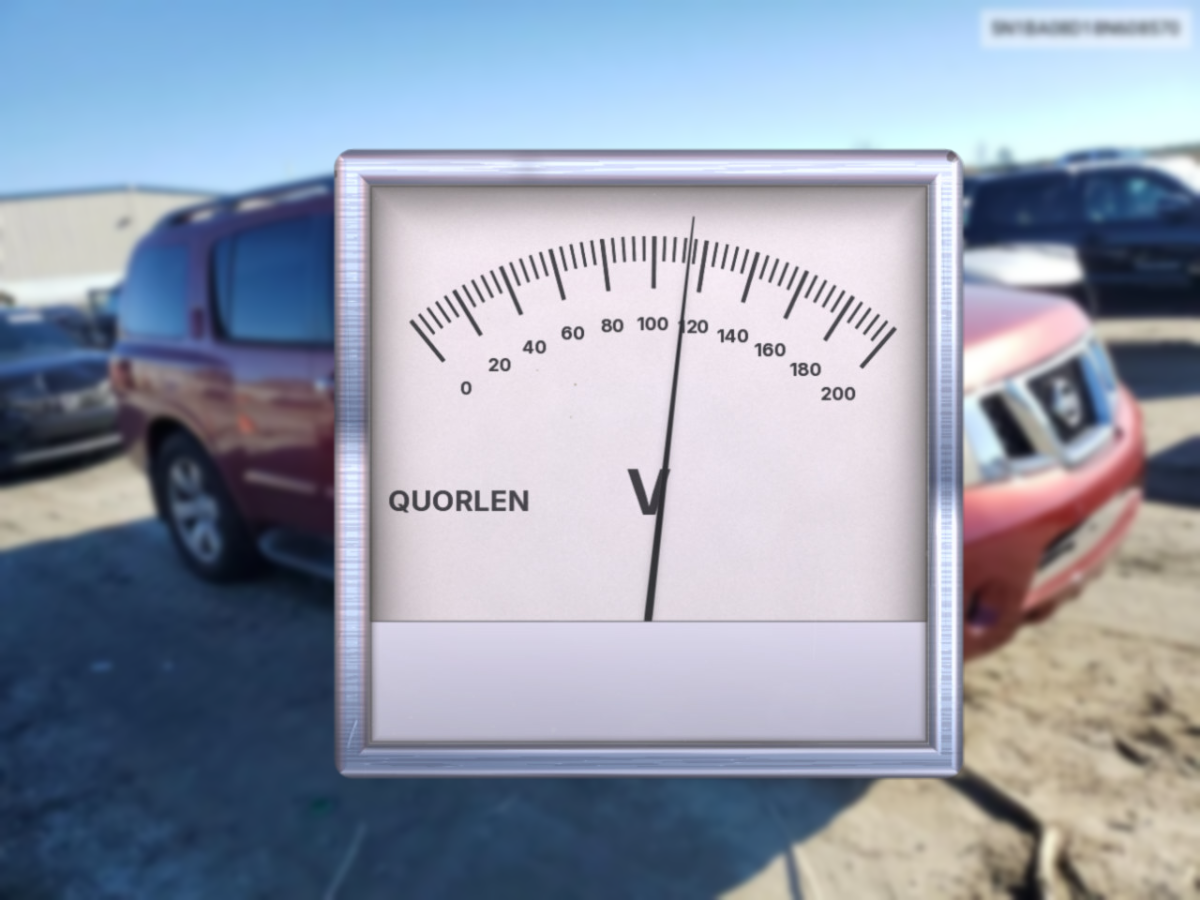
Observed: 114 (V)
